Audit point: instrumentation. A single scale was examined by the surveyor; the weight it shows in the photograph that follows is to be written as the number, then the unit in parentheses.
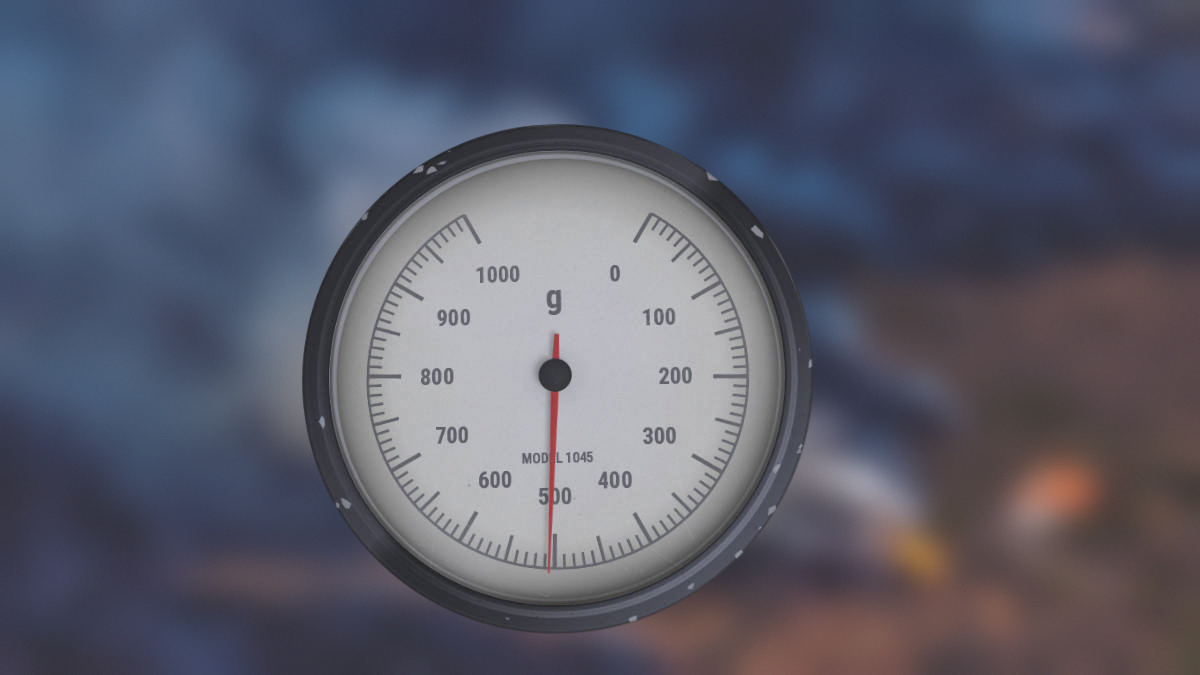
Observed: 505 (g)
